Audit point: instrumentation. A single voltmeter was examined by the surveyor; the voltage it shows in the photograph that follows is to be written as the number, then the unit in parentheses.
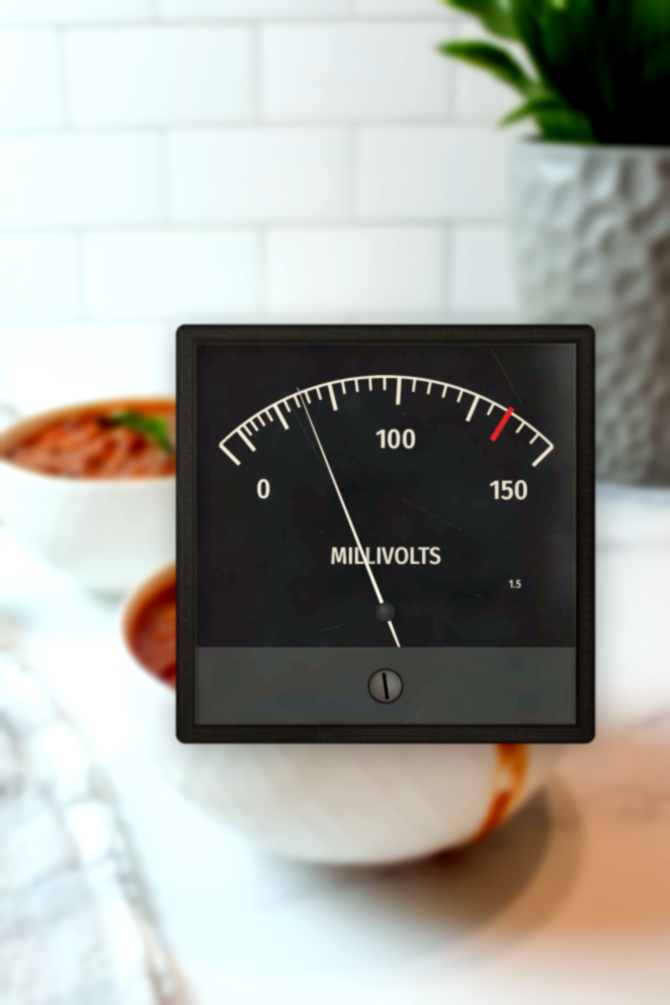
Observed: 62.5 (mV)
